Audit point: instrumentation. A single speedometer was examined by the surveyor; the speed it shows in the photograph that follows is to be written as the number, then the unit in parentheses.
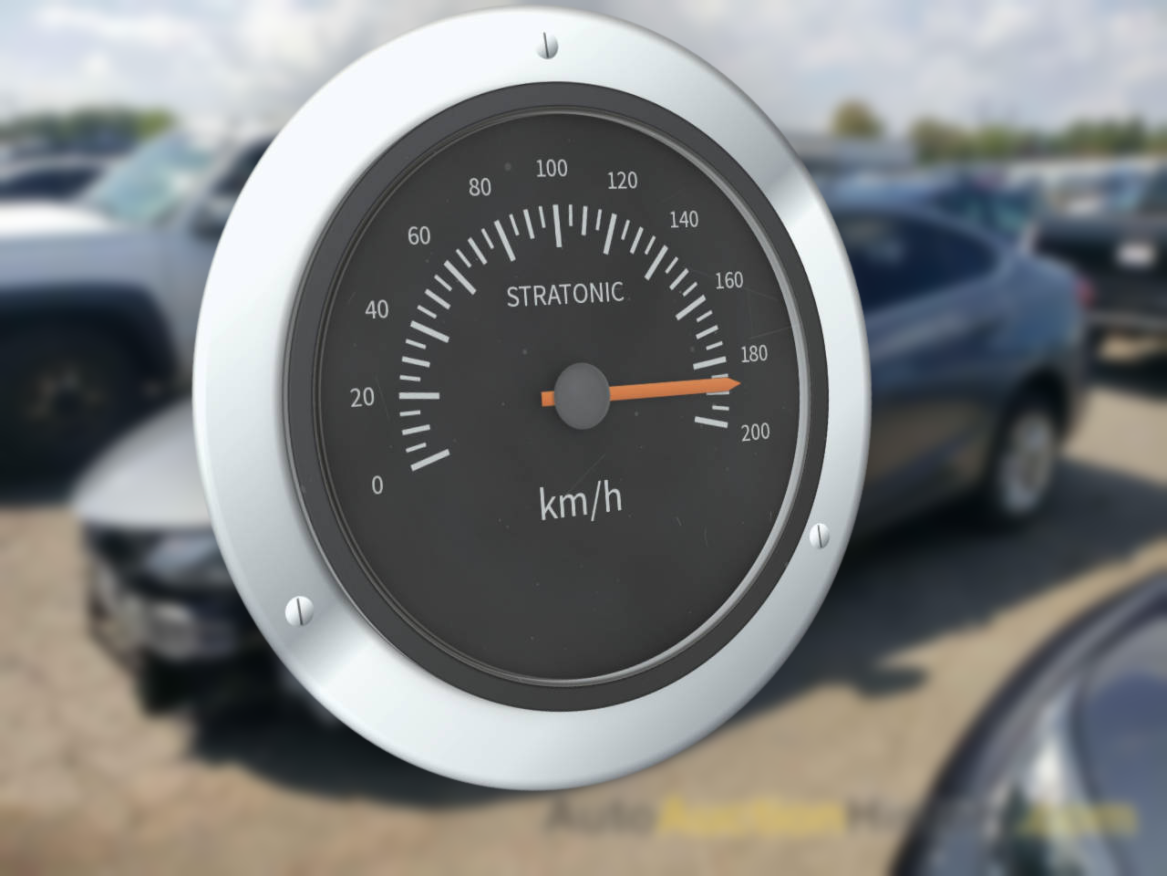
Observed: 187.5 (km/h)
